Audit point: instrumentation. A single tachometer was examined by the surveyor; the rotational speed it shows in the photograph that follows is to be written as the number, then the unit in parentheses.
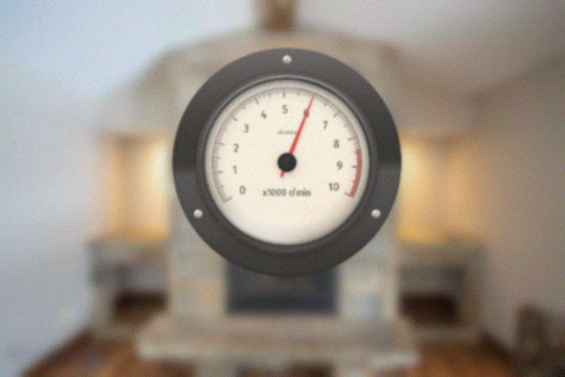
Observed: 6000 (rpm)
